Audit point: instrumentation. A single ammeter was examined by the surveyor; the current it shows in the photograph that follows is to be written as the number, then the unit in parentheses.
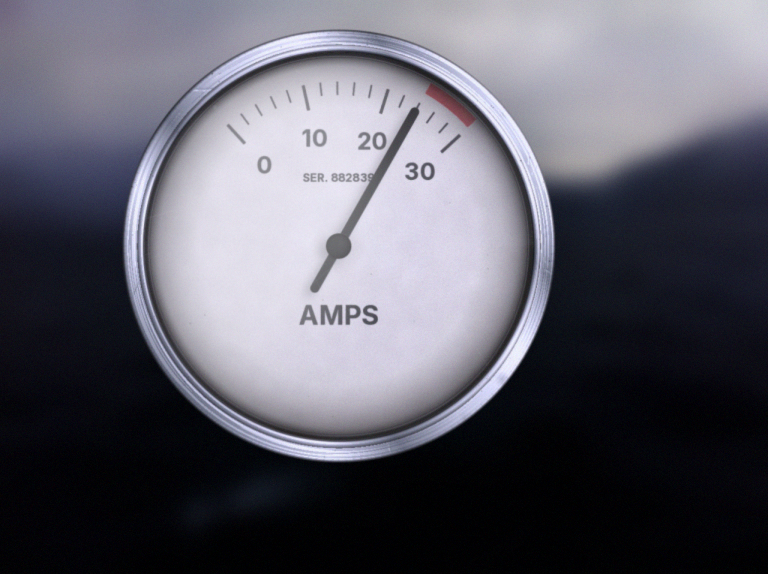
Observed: 24 (A)
